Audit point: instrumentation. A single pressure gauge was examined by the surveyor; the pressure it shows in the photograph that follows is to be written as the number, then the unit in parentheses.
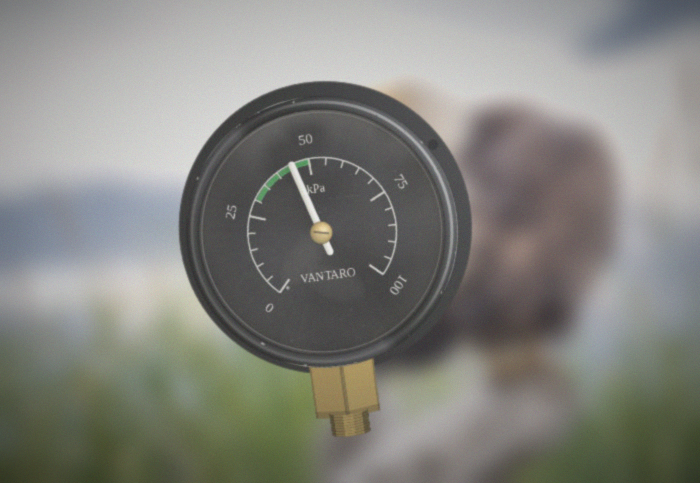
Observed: 45 (kPa)
